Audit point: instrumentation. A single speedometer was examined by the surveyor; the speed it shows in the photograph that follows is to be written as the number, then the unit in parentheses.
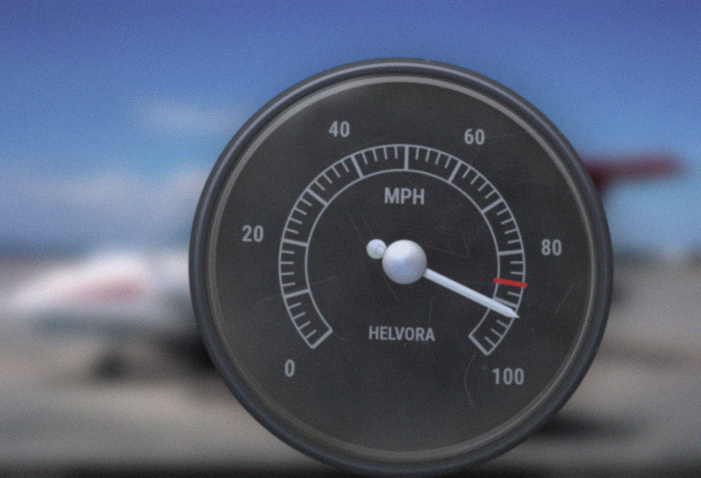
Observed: 92 (mph)
